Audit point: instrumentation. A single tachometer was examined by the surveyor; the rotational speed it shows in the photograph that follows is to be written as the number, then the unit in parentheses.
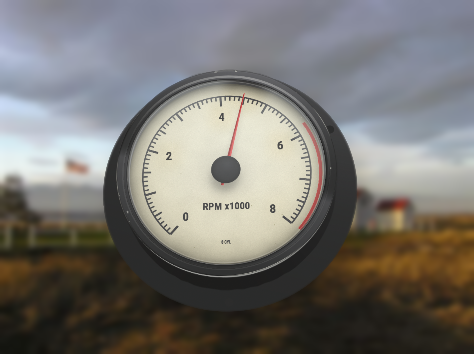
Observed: 4500 (rpm)
